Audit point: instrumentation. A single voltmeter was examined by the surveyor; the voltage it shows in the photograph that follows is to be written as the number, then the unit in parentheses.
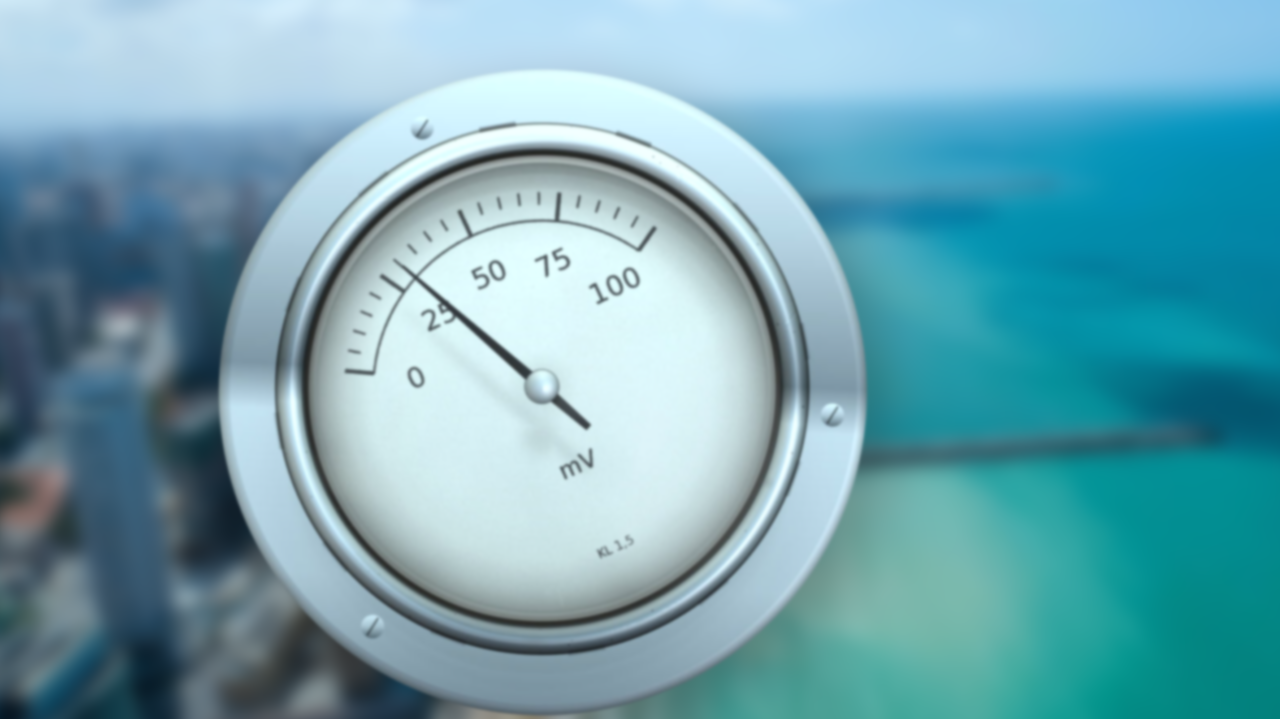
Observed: 30 (mV)
